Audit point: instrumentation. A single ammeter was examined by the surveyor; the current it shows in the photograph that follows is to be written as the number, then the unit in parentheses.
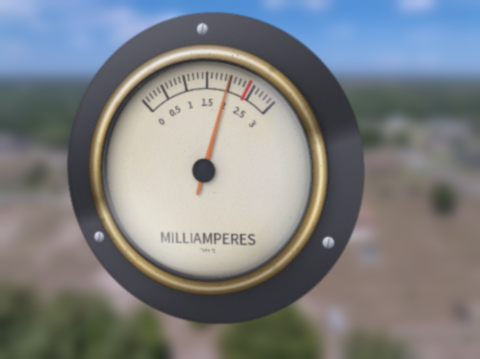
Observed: 2 (mA)
